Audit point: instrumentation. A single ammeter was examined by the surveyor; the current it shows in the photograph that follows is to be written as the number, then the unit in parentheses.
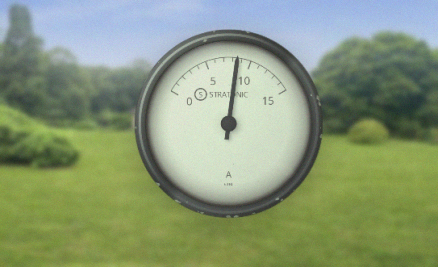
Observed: 8.5 (A)
